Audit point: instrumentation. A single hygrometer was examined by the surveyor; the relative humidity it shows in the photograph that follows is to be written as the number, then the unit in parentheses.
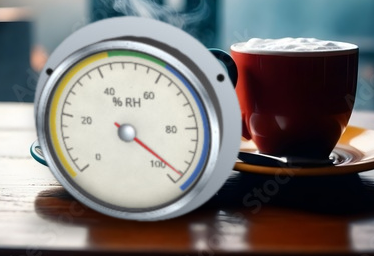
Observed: 96 (%)
